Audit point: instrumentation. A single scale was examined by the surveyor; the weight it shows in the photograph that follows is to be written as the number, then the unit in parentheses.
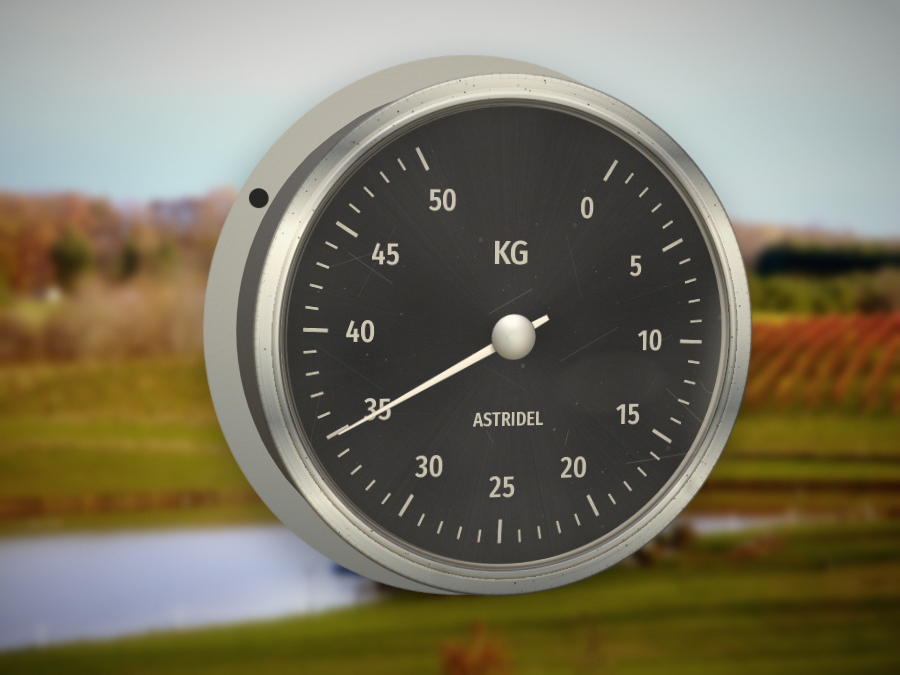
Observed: 35 (kg)
